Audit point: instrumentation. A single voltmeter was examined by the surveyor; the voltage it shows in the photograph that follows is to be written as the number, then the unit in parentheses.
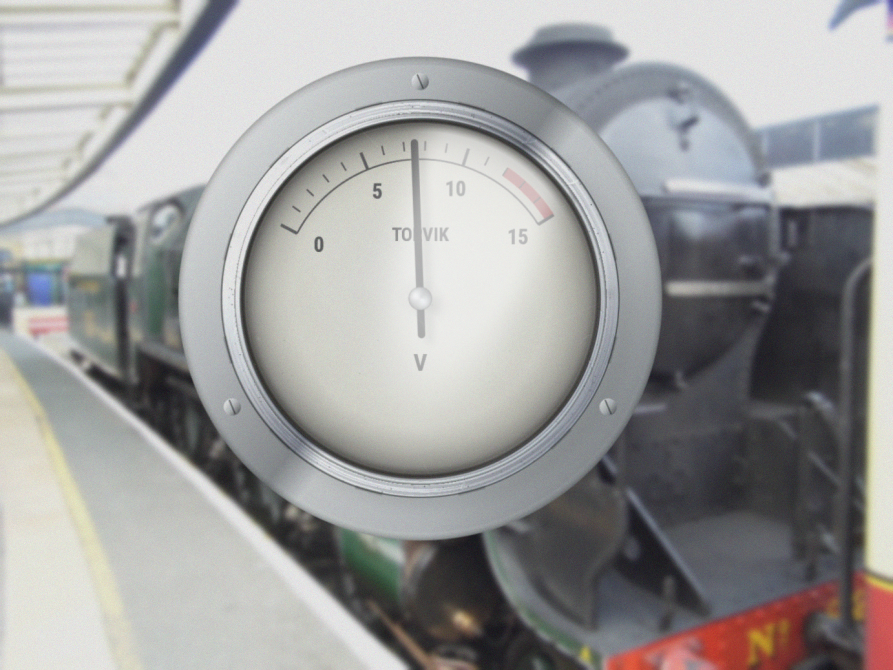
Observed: 7.5 (V)
